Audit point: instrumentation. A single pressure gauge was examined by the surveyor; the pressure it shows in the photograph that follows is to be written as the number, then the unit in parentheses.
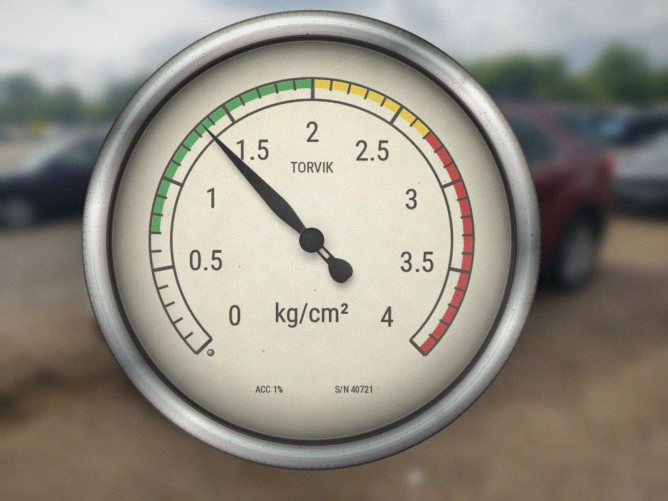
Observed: 1.35 (kg/cm²)
